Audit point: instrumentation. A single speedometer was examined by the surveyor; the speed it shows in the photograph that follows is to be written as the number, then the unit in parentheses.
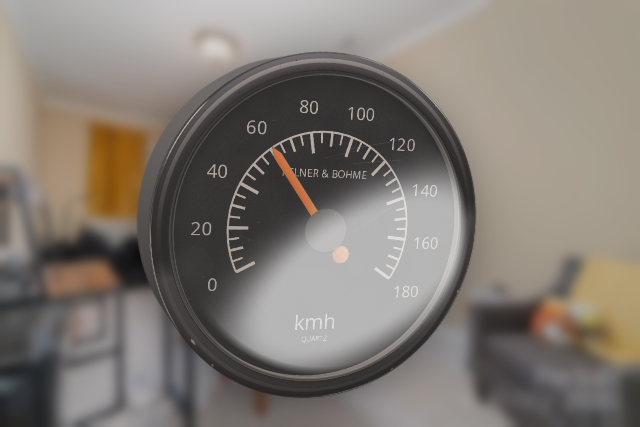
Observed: 60 (km/h)
